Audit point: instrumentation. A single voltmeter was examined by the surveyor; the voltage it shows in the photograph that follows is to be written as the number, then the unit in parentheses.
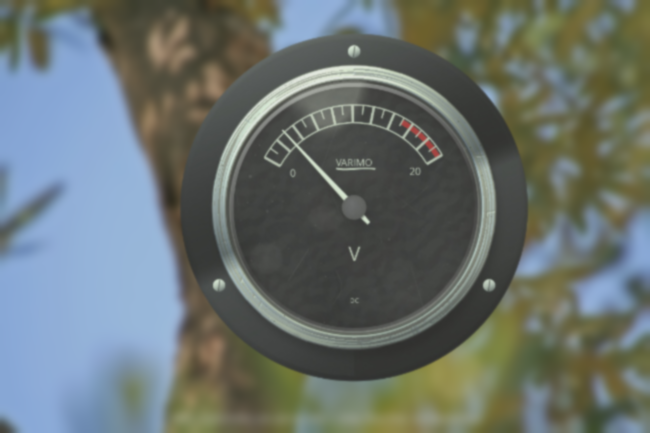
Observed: 3 (V)
